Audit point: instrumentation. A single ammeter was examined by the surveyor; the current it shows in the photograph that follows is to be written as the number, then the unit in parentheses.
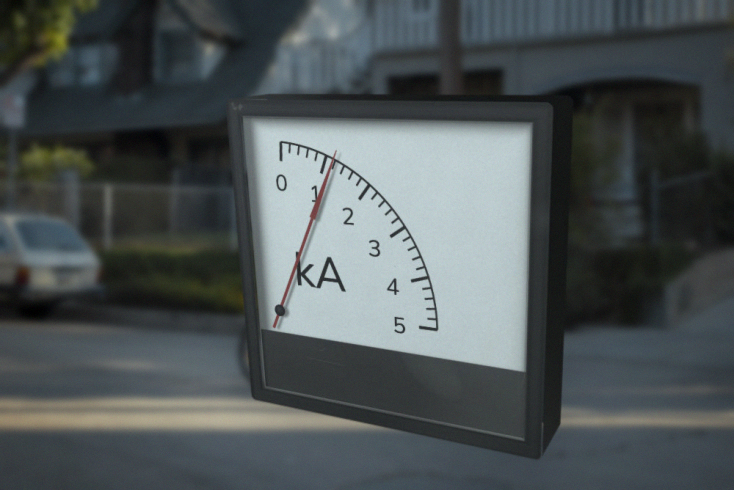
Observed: 1.2 (kA)
